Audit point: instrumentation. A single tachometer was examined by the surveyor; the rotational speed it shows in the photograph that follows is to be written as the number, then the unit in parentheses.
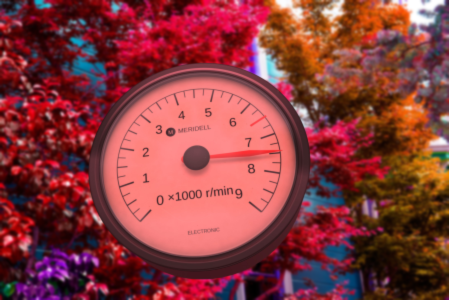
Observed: 7500 (rpm)
